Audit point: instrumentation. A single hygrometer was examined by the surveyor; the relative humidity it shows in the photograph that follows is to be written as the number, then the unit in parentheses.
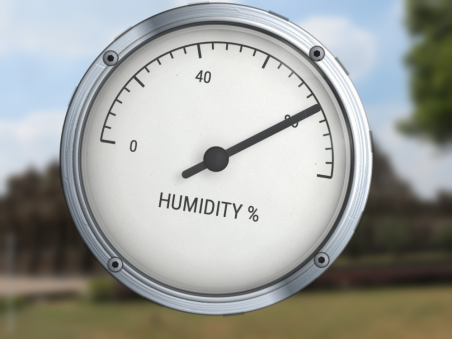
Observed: 80 (%)
